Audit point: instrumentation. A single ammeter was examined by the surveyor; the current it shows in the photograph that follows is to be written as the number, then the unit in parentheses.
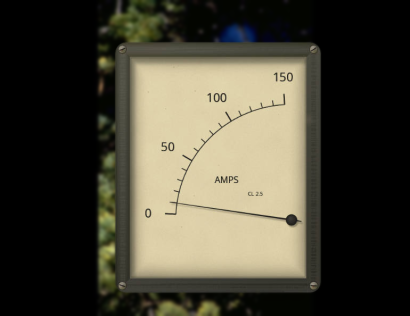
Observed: 10 (A)
